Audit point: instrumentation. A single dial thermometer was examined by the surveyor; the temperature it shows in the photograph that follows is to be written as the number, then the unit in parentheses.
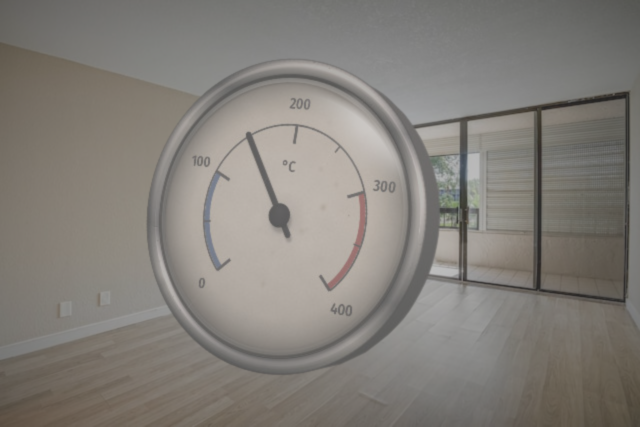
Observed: 150 (°C)
